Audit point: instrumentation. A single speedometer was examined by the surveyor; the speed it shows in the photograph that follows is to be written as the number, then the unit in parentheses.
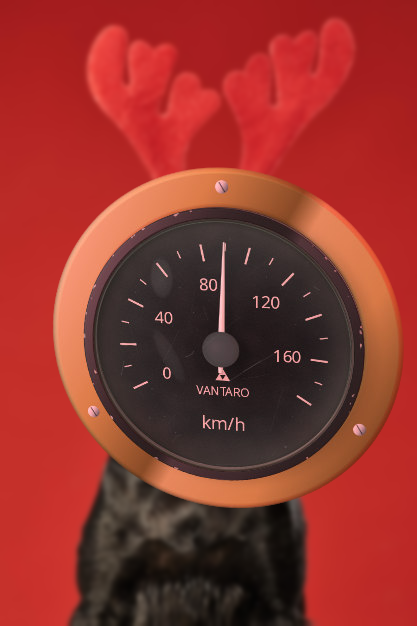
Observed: 90 (km/h)
